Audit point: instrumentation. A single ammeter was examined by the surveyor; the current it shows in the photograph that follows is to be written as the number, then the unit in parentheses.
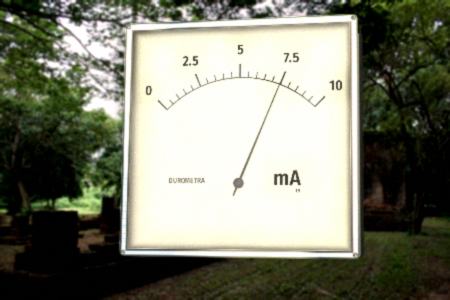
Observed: 7.5 (mA)
